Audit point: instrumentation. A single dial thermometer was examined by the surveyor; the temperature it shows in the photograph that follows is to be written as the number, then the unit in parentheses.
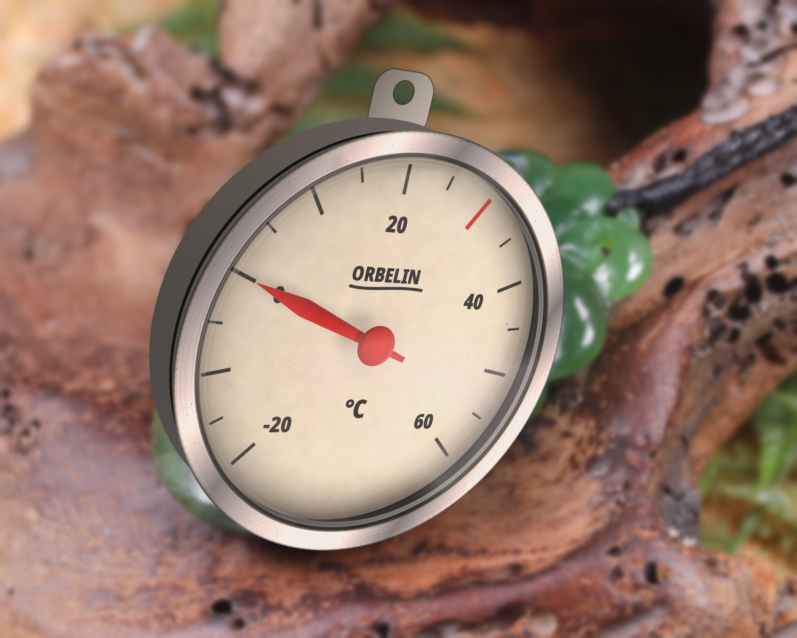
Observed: 0 (°C)
